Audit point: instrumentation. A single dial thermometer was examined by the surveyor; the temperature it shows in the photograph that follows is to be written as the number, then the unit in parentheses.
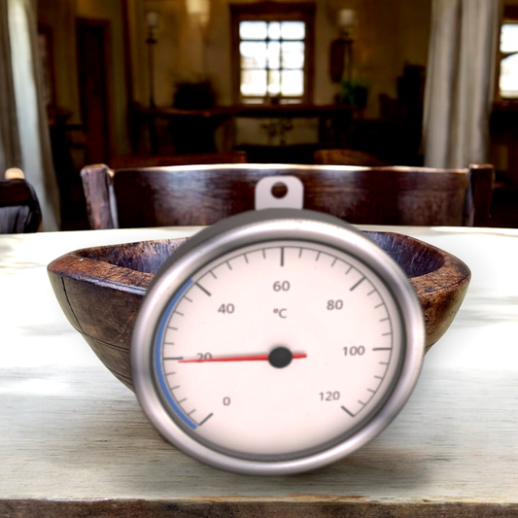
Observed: 20 (°C)
